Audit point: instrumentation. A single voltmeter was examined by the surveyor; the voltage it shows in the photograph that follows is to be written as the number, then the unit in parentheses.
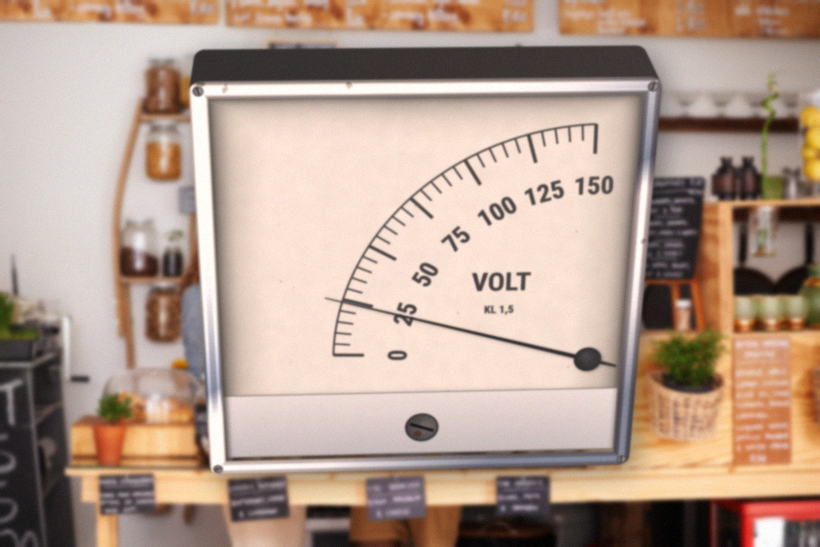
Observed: 25 (V)
